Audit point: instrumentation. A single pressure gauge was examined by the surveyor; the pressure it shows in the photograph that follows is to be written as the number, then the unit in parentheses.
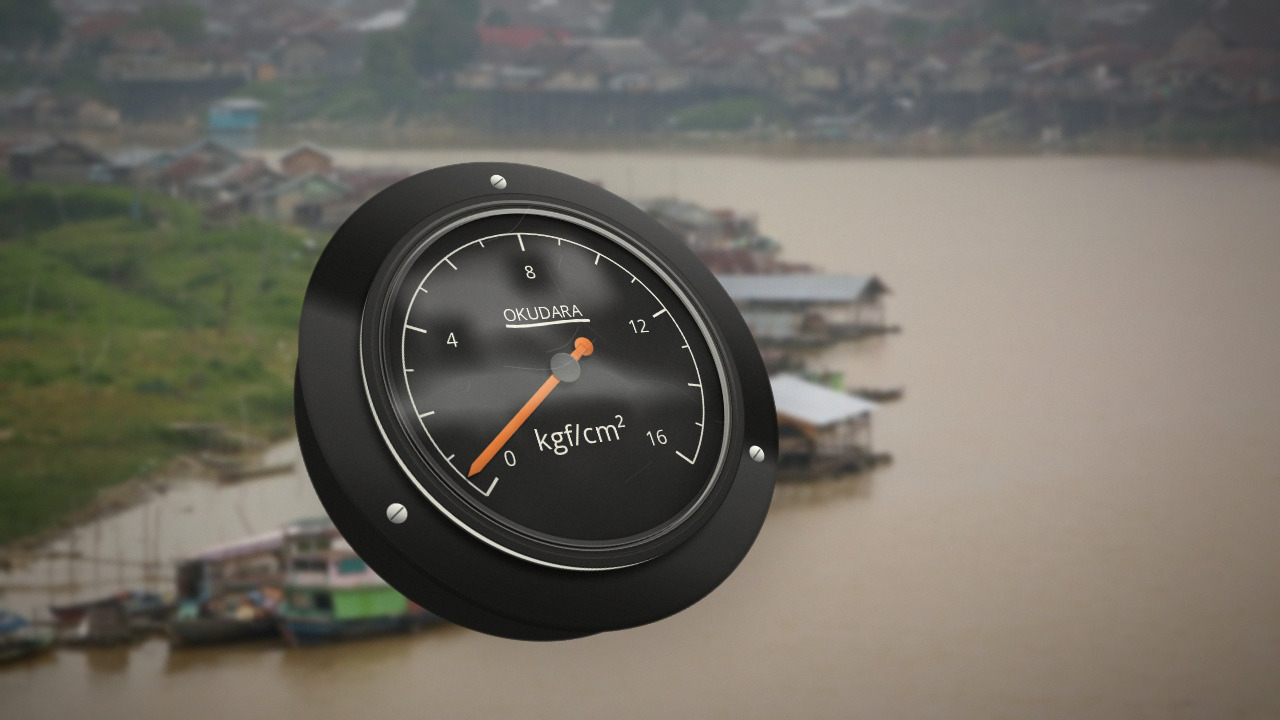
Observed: 0.5 (kg/cm²)
